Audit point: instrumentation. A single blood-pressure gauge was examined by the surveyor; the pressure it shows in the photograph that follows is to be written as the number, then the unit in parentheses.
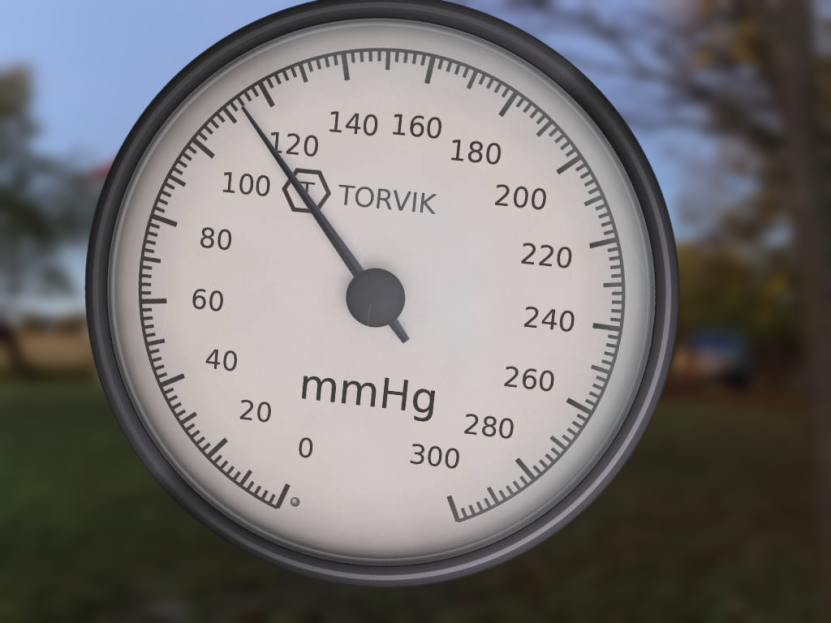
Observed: 114 (mmHg)
